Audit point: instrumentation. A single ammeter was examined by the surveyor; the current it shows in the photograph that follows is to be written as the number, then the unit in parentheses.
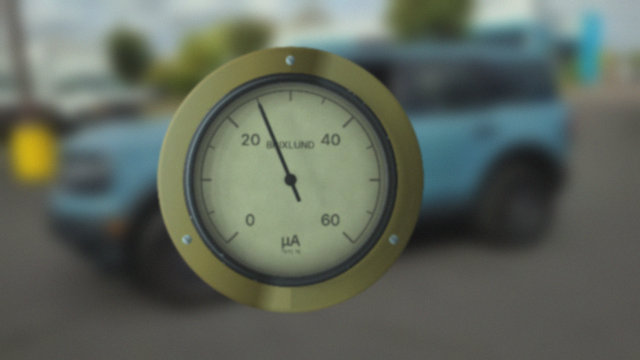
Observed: 25 (µA)
